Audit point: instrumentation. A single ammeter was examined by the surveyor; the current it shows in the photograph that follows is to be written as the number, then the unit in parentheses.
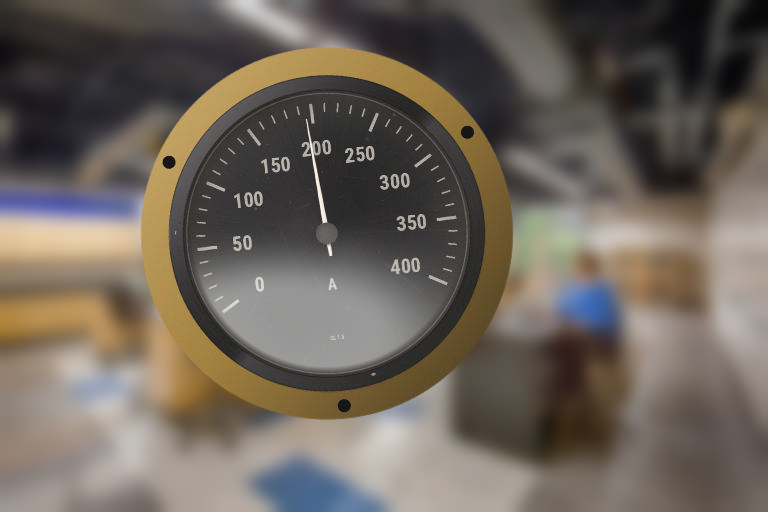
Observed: 195 (A)
